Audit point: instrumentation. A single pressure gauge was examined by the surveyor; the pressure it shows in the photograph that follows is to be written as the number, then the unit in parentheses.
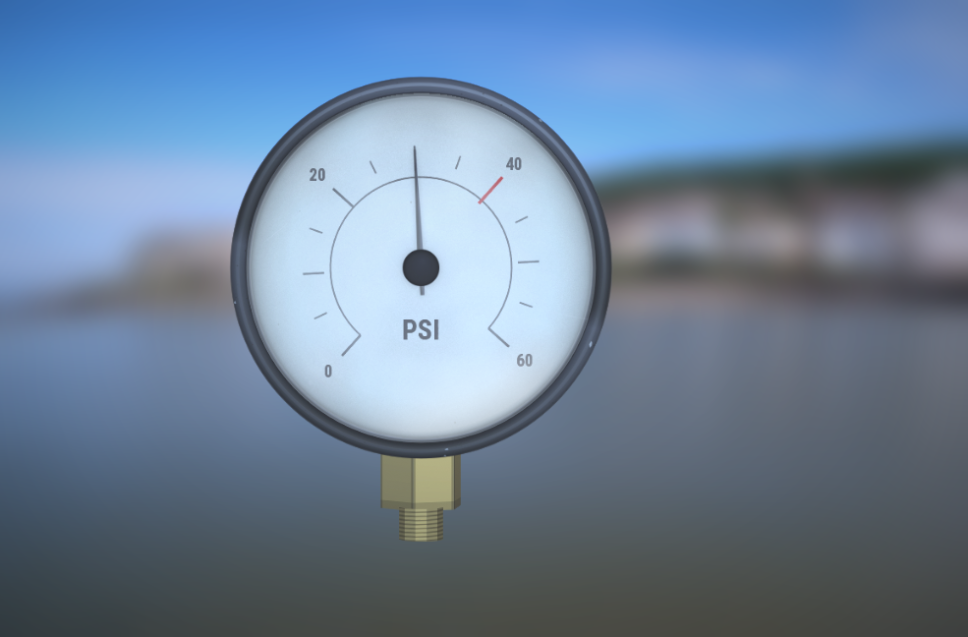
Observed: 30 (psi)
